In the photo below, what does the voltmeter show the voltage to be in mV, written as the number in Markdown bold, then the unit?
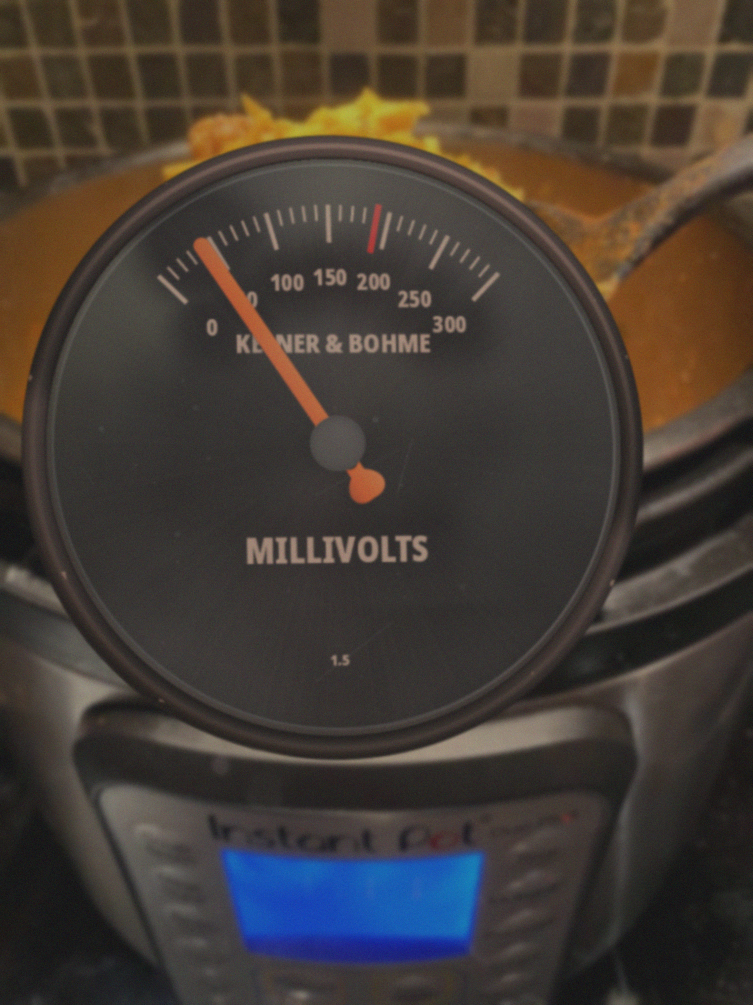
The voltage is **40** mV
